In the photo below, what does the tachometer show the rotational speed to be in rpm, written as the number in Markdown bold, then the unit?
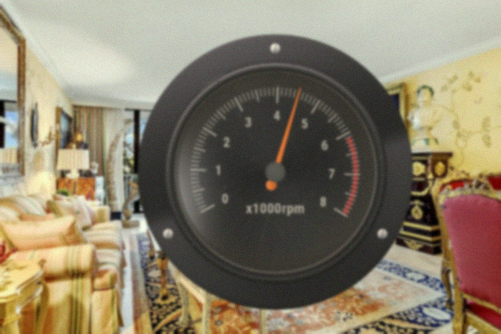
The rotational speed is **4500** rpm
